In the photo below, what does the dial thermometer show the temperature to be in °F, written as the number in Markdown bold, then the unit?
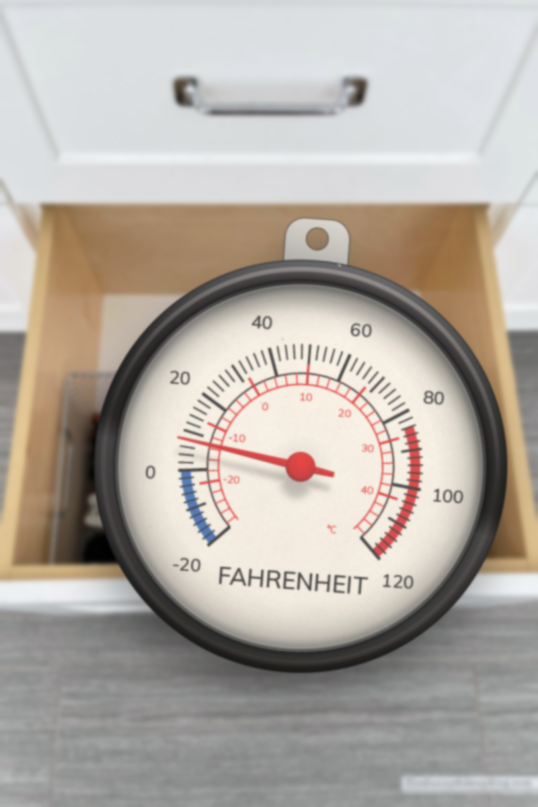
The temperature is **8** °F
